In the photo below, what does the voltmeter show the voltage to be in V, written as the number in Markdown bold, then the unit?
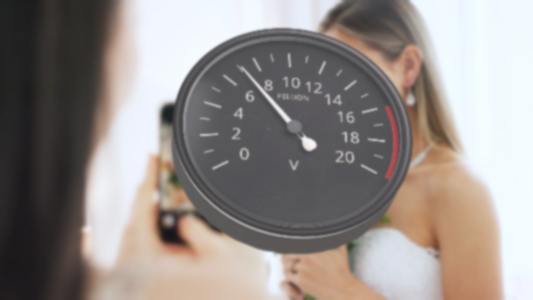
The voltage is **7** V
